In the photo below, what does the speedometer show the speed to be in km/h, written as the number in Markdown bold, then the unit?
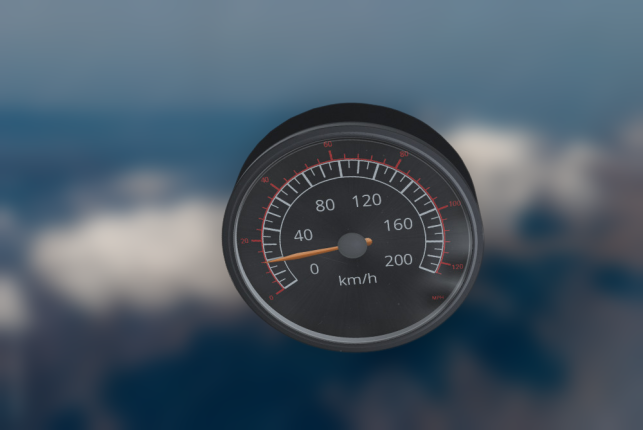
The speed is **20** km/h
